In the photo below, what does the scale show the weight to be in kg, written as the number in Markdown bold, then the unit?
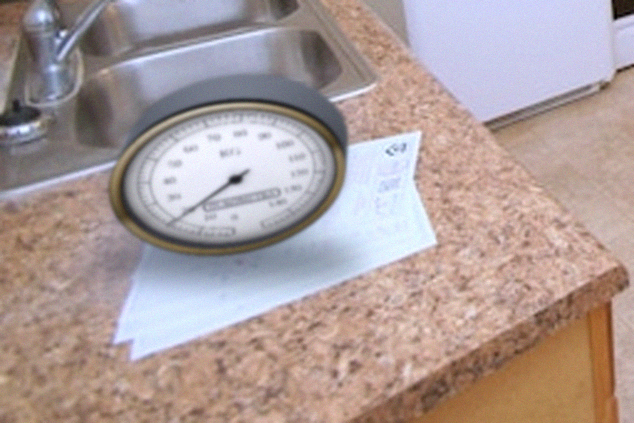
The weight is **20** kg
